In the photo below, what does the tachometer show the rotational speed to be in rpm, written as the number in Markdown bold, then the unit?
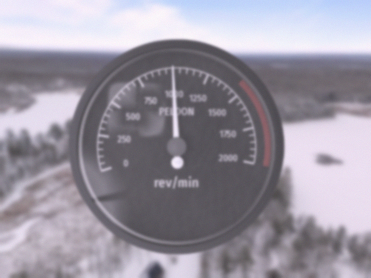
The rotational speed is **1000** rpm
